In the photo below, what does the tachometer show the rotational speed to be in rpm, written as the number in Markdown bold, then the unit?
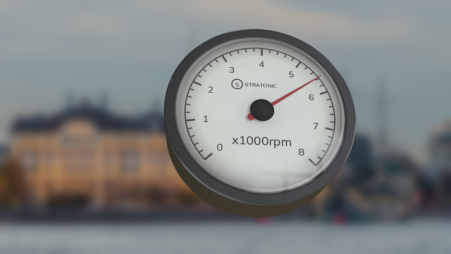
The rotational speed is **5600** rpm
